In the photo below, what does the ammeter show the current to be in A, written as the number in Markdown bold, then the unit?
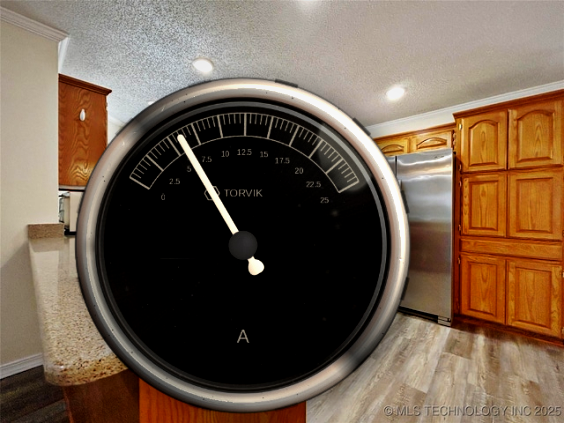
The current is **6** A
